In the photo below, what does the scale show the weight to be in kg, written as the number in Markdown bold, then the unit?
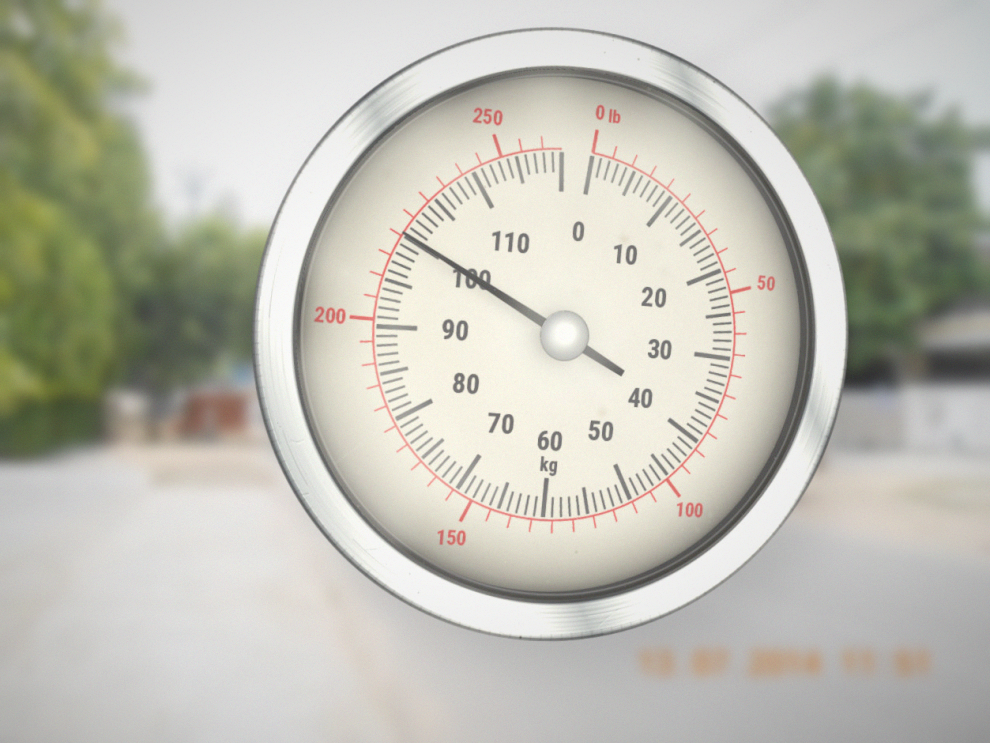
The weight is **100** kg
